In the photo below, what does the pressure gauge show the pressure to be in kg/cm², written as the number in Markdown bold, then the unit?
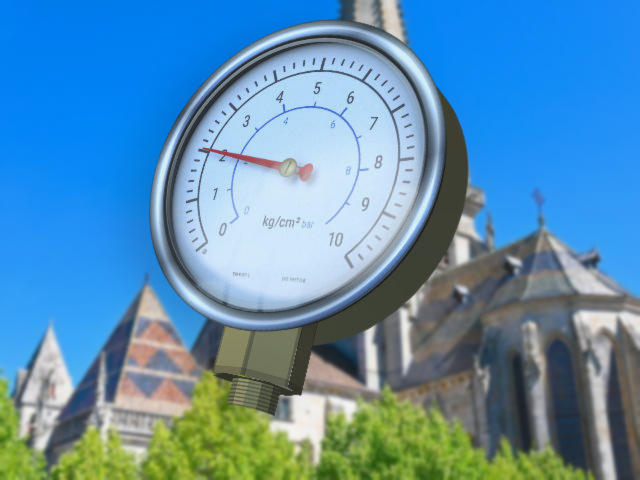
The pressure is **2** kg/cm²
